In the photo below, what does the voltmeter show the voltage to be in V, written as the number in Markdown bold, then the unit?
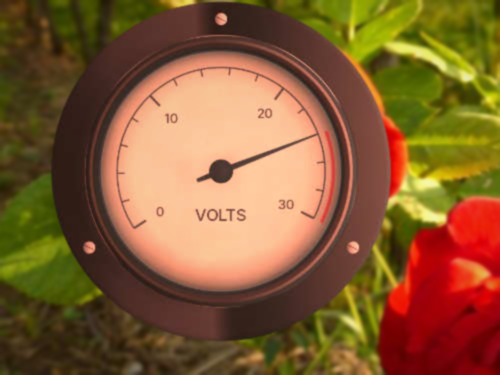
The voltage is **24** V
